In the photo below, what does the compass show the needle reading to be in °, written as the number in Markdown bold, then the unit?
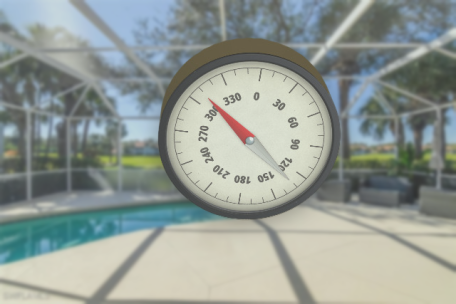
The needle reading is **310** °
